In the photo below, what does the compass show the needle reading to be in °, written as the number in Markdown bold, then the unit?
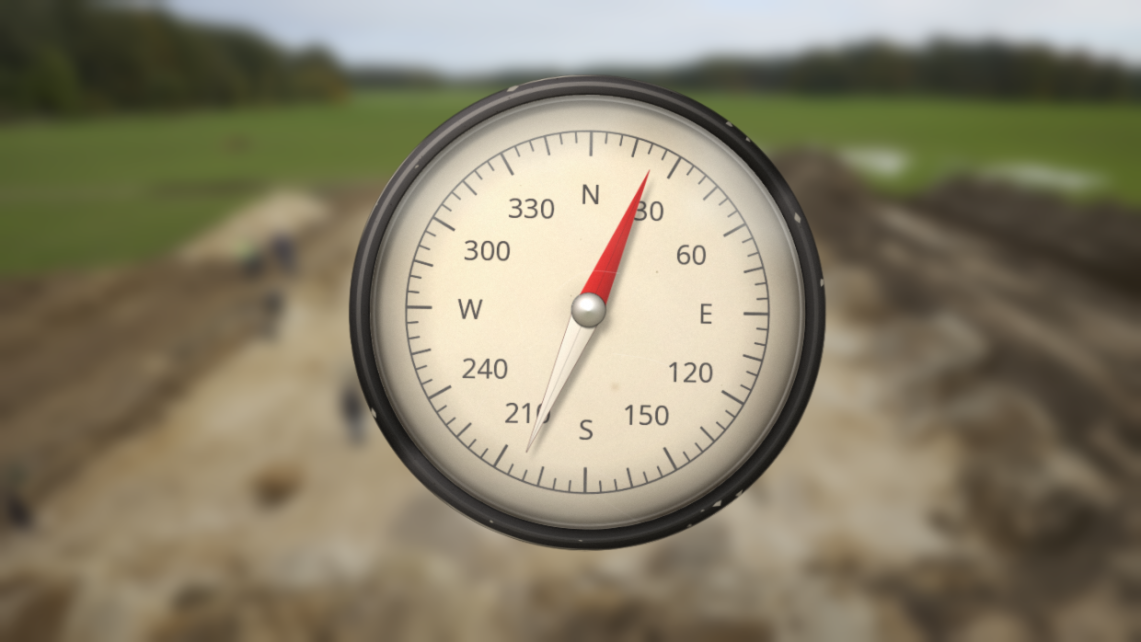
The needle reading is **22.5** °
